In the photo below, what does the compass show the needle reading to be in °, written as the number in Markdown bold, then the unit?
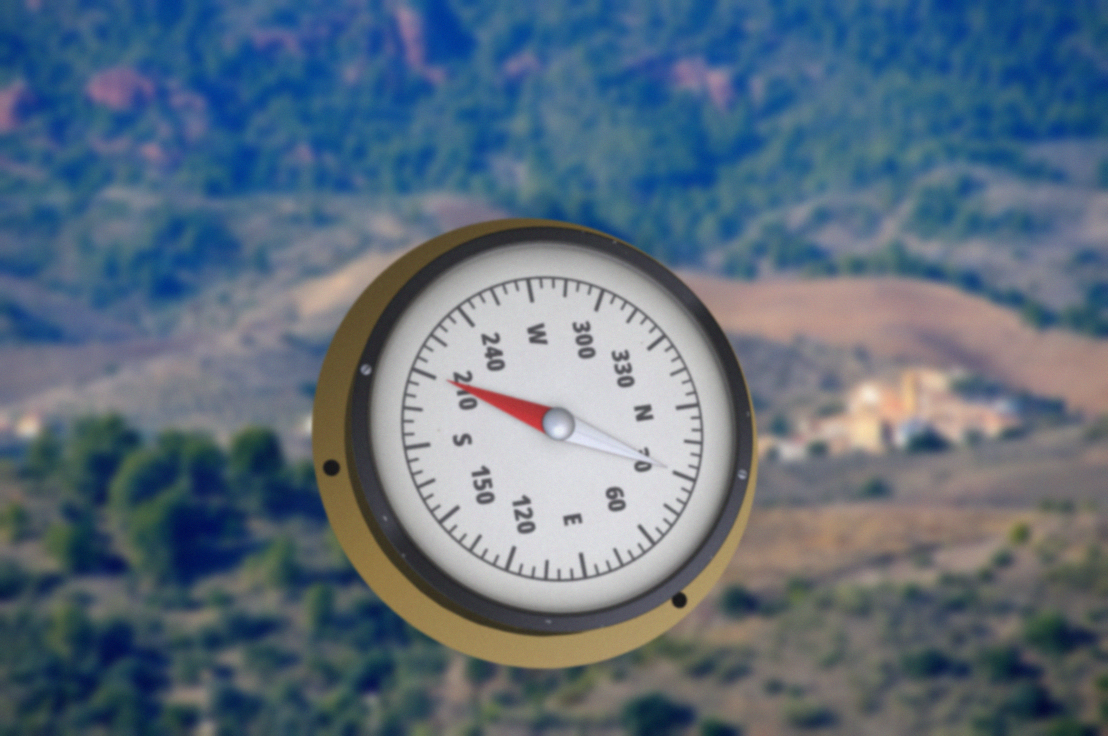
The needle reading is **210** °
